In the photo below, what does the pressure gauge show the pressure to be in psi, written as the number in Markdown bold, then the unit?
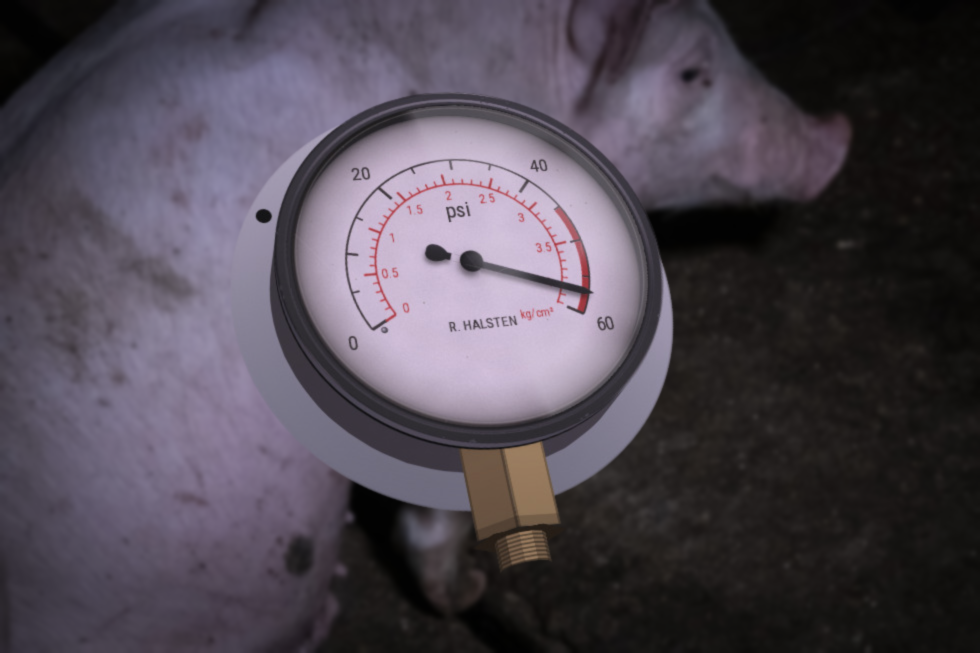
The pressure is **57.5** psi
